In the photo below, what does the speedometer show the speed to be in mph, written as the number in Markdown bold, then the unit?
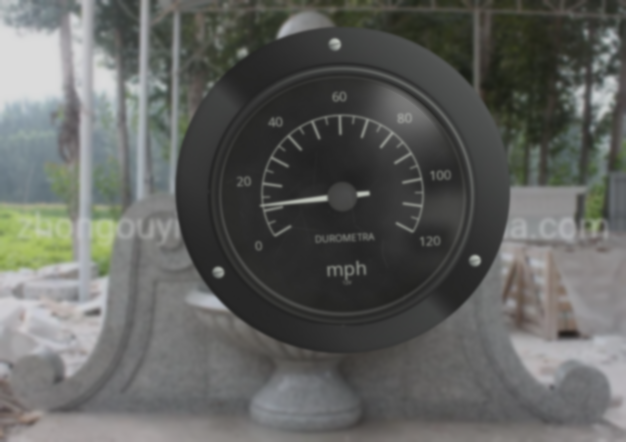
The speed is **12.5** mph
